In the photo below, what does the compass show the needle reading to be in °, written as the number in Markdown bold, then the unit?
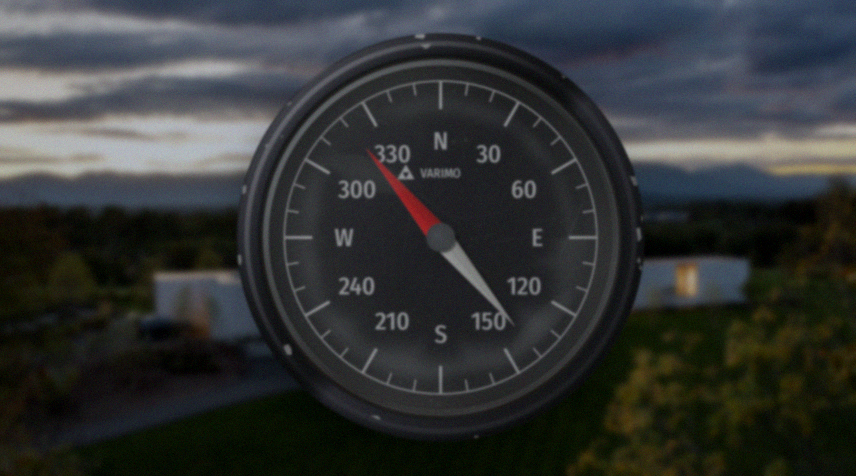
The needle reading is **320** °
